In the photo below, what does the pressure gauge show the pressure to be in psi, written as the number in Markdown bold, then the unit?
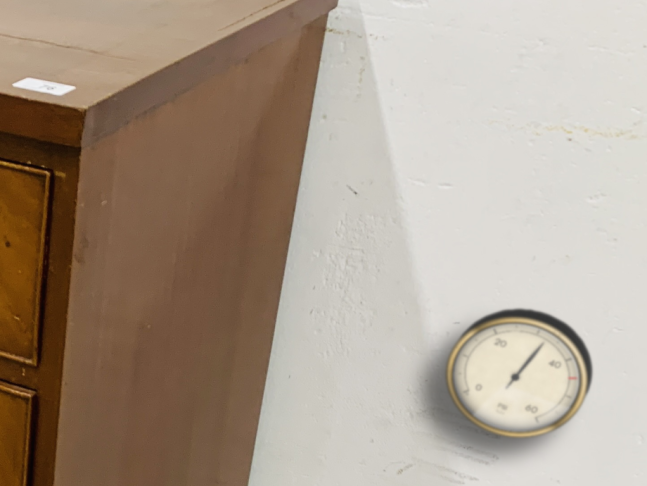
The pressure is **32.5** psi
